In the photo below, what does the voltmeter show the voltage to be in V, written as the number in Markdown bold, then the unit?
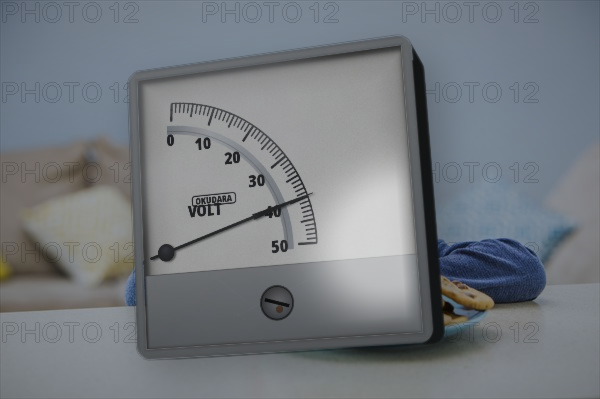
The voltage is **40** V
